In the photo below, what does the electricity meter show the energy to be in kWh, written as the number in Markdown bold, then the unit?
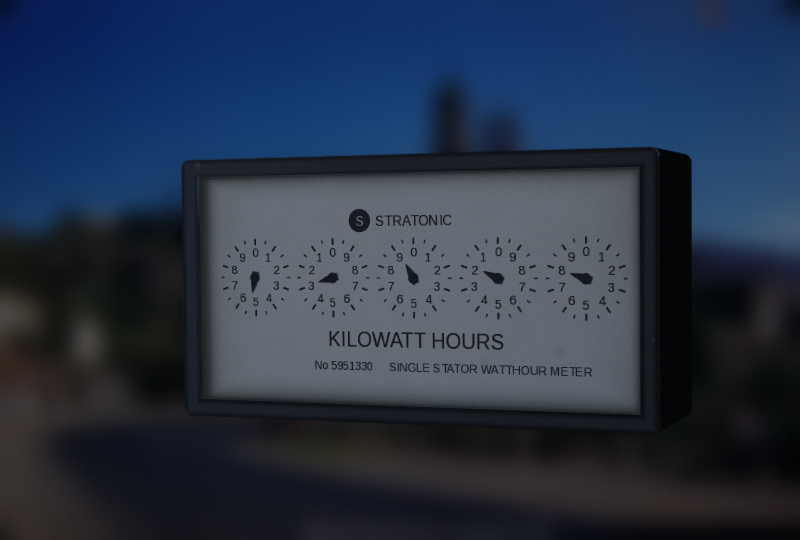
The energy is **52918** kWh
